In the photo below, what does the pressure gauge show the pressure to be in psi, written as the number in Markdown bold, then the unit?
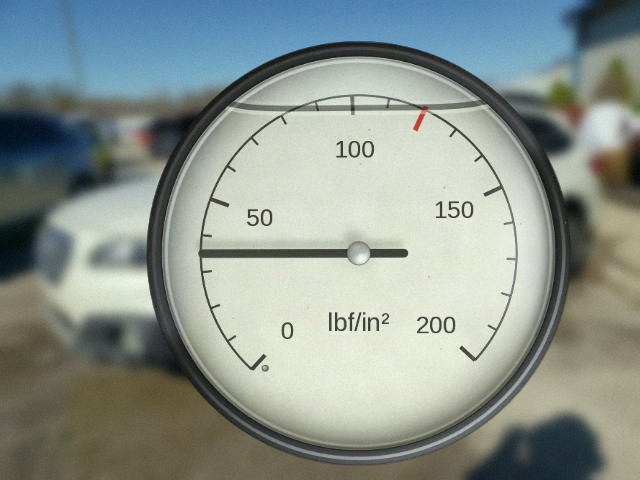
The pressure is **35** psi
